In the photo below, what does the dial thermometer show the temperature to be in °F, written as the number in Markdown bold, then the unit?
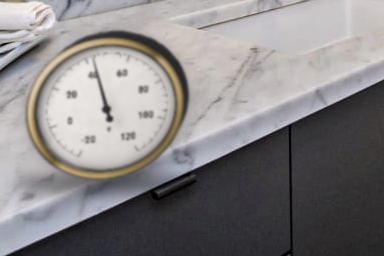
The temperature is **44** °F
